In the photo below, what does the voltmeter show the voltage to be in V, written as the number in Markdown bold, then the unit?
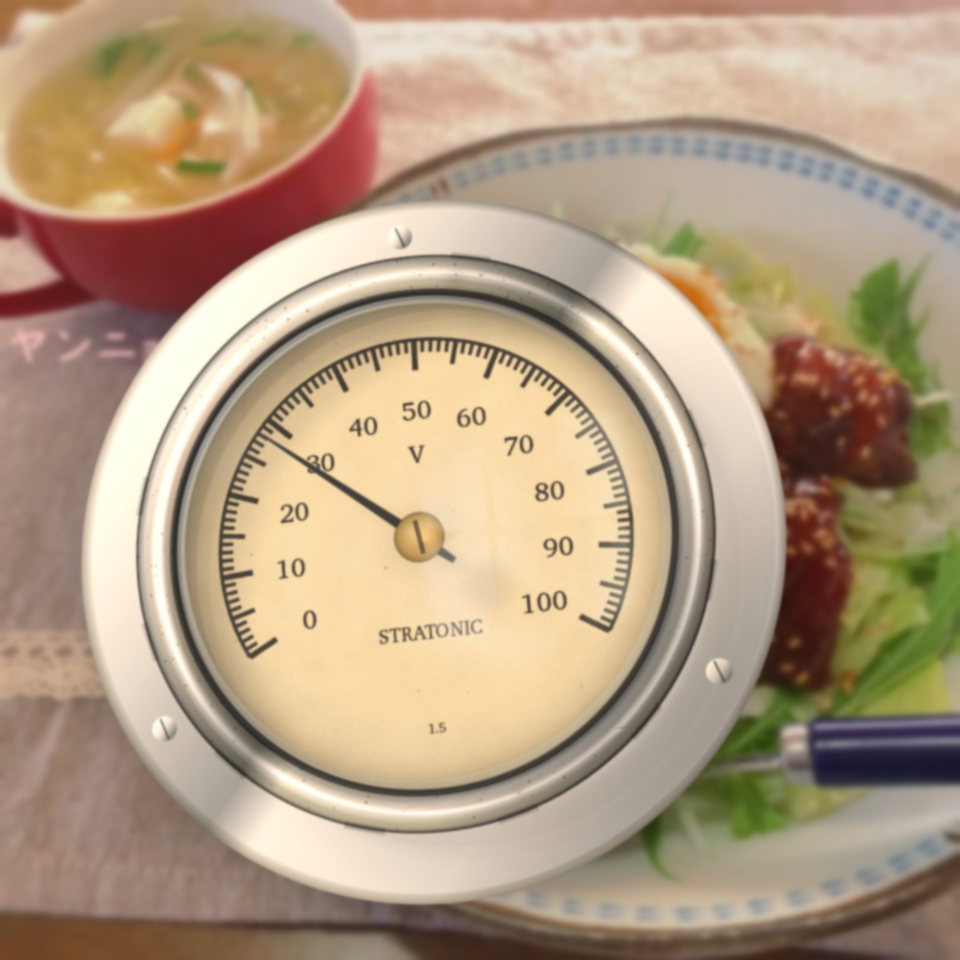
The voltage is **28** V
